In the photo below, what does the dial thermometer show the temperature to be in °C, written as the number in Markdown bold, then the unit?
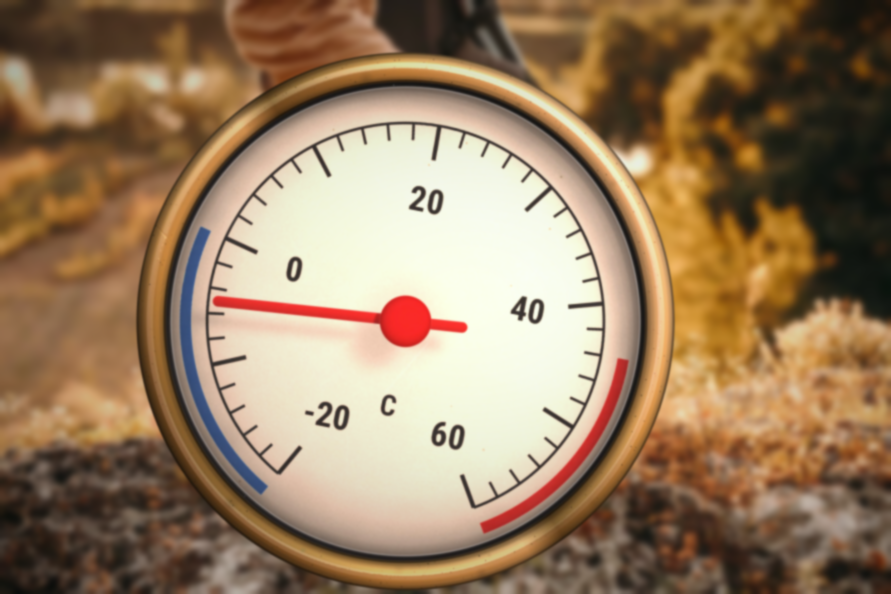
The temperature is **-5** °C
